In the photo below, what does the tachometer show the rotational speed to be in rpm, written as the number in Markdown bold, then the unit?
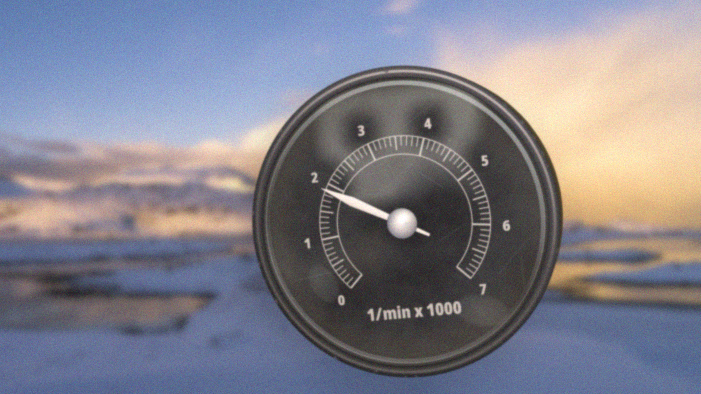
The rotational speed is **1900** rpm
